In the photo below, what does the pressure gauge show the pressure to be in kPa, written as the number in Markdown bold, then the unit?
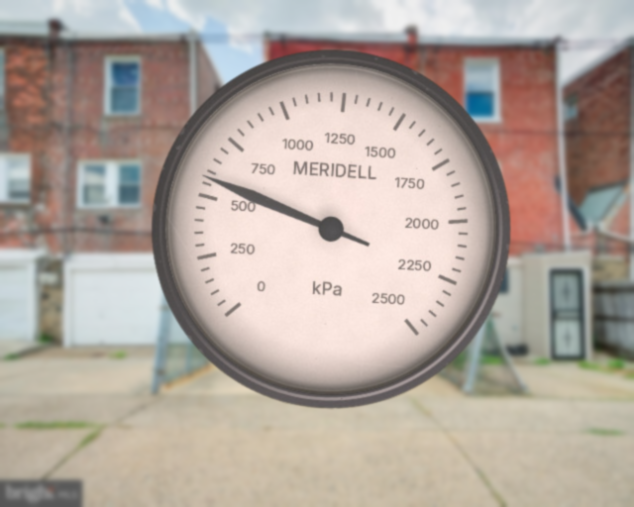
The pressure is **575** kPa
